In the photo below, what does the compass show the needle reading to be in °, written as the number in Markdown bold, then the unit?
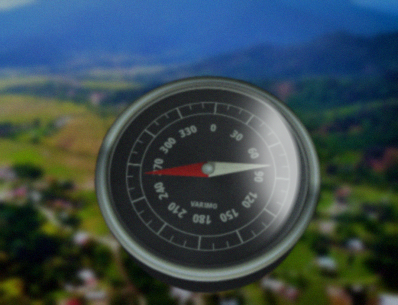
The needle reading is **260** °
